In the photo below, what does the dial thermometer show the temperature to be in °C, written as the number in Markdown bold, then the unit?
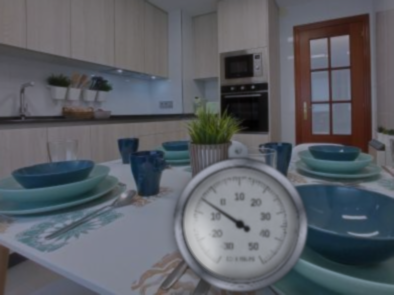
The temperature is **-5** °C
